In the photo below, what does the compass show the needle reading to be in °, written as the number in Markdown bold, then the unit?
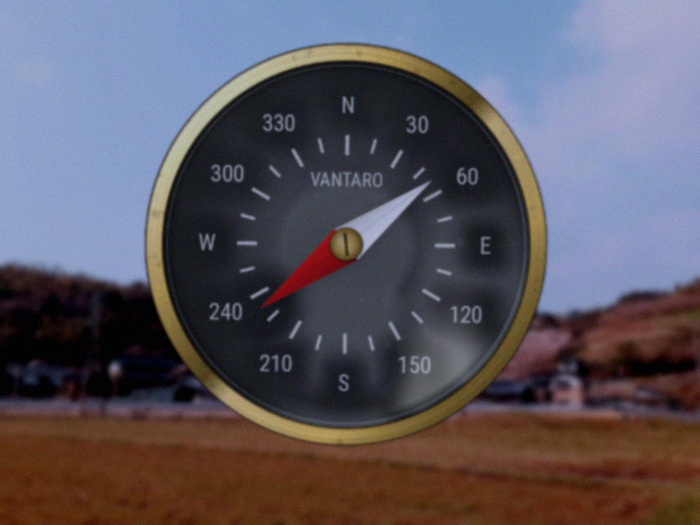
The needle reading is **232.5** °
